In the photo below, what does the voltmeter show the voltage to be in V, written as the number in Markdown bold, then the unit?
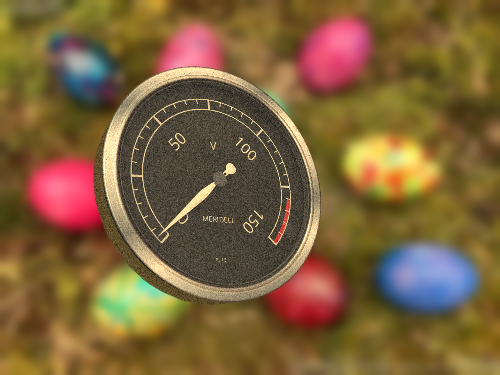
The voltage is **2.5** V
